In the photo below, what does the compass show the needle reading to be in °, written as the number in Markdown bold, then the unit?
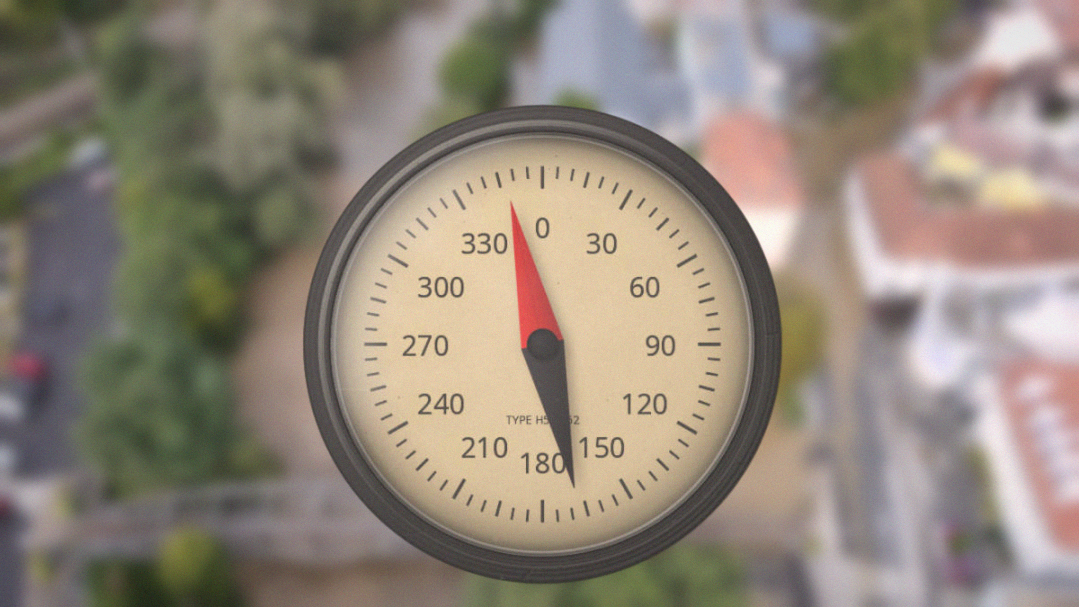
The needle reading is **347.5** °
